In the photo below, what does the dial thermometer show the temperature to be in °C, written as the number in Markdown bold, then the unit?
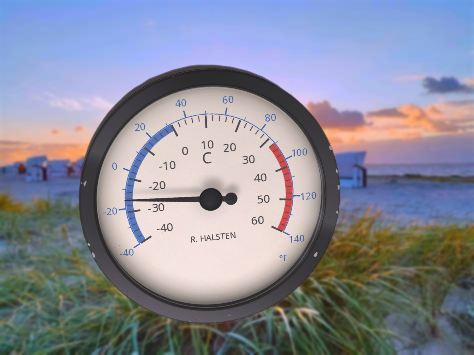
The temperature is **-26** °C
